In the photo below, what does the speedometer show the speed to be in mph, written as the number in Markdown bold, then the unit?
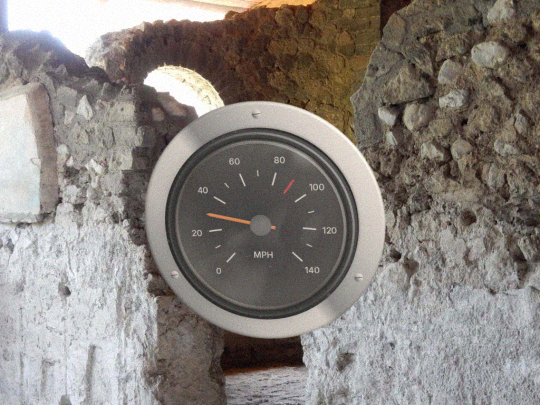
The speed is **30** mph
